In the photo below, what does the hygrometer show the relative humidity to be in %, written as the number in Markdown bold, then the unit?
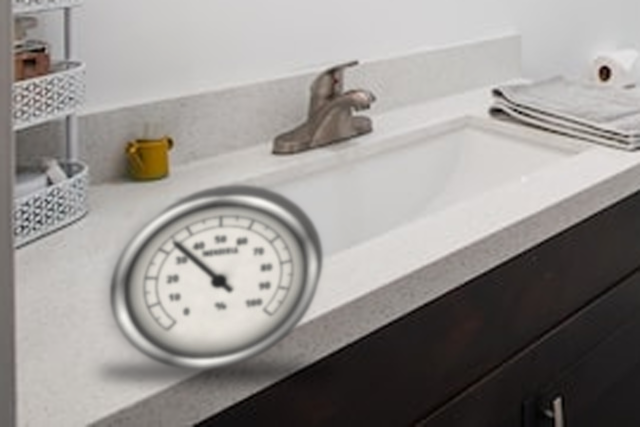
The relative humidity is **35** %
